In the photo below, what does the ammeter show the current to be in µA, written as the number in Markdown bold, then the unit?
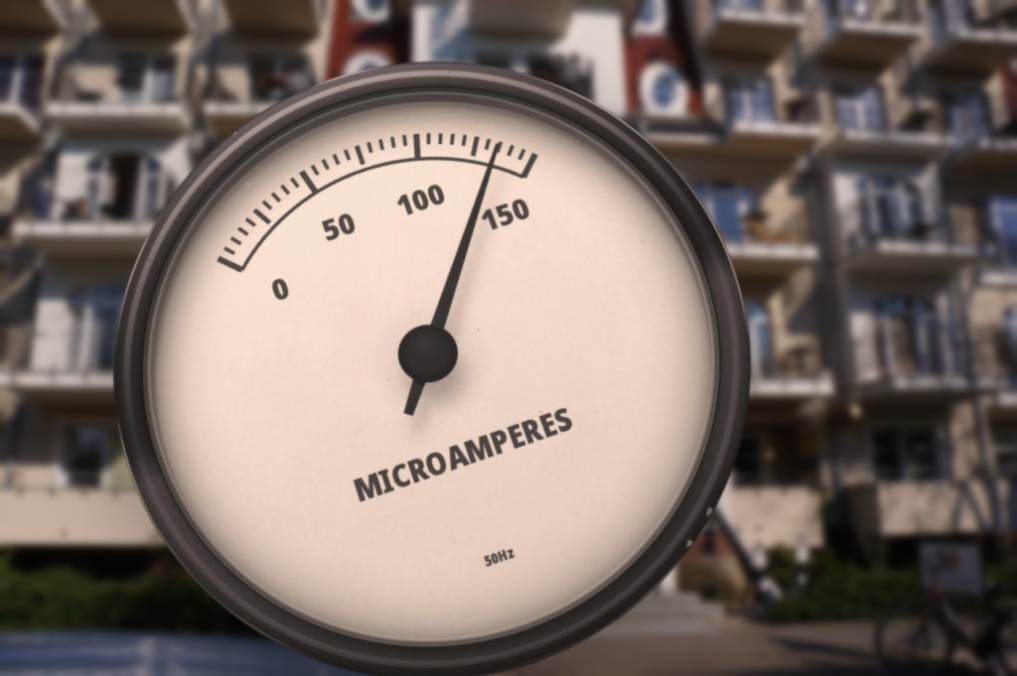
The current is **135** µA
